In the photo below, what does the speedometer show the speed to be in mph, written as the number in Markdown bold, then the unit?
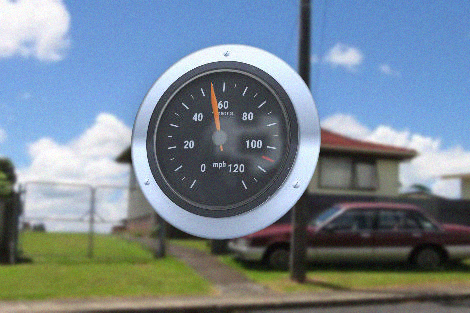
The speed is **55** mph
